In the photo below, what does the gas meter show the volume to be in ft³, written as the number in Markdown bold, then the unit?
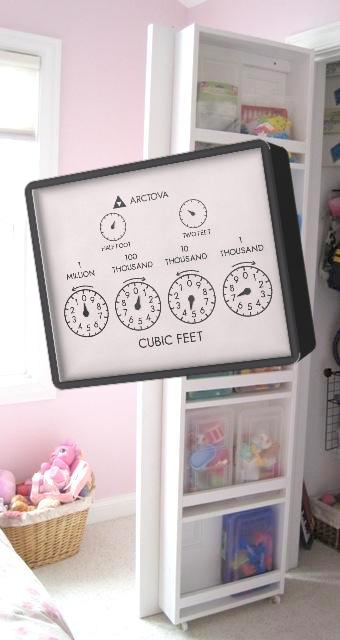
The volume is **4700** ft³
